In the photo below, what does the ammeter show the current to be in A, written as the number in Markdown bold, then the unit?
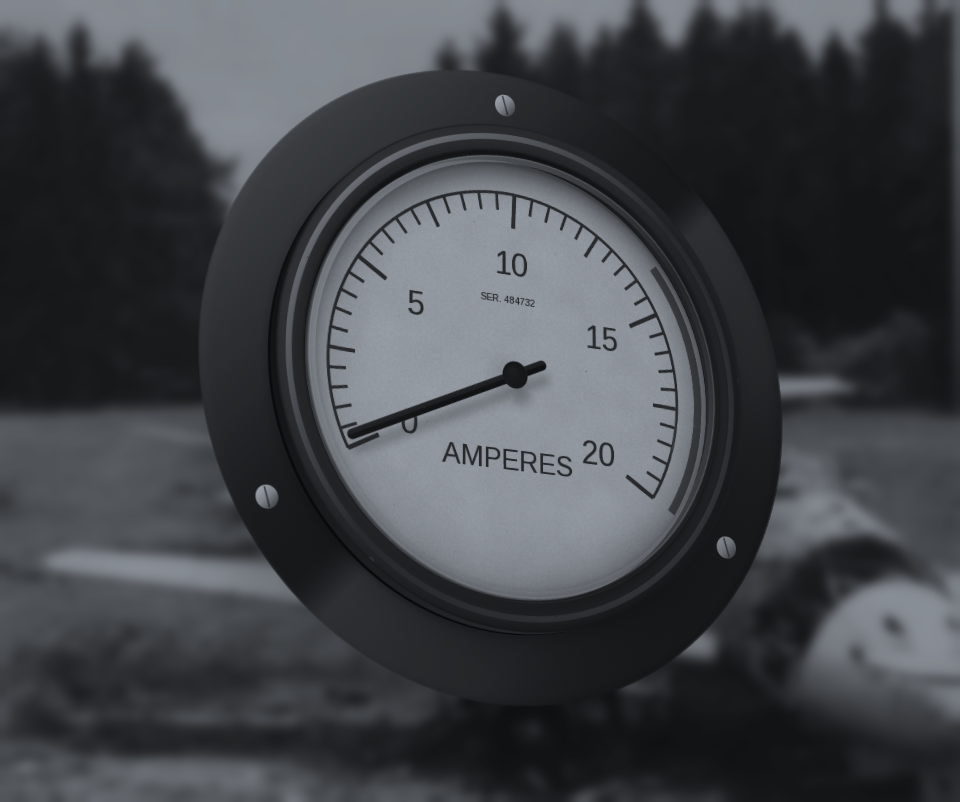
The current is **0.25** A
